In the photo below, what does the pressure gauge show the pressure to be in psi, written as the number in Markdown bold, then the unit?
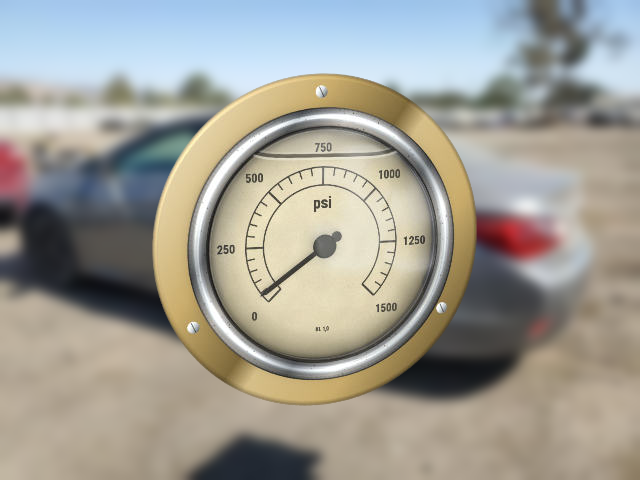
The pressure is **50** psi
